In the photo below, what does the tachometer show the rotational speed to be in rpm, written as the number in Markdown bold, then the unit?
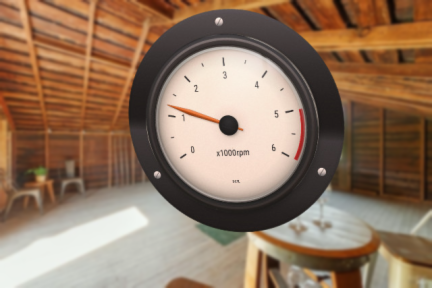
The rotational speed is **1250** rpm
